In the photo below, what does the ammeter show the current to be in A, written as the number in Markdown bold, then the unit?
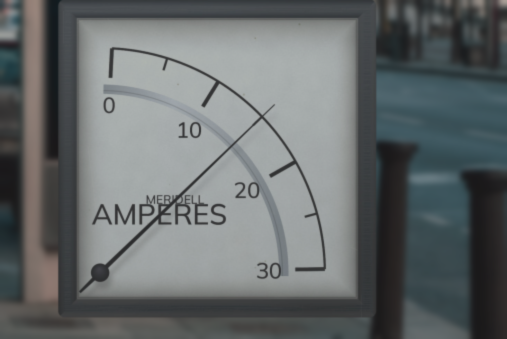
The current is **15** A
